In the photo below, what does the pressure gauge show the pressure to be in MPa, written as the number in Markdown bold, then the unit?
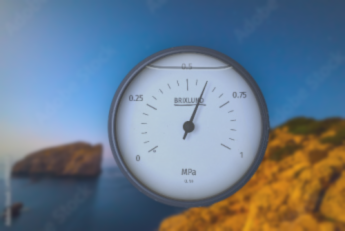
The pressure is **0.6** MPa
